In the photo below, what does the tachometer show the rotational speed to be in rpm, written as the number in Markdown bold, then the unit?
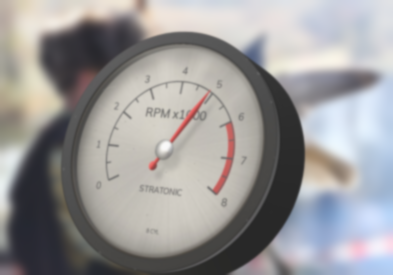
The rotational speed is **5000** rpm
